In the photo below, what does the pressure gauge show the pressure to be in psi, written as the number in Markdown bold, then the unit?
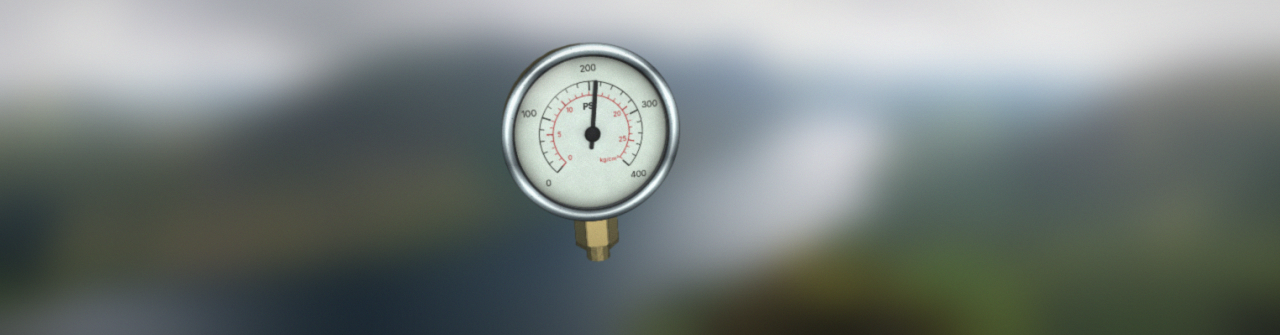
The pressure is **210** psi
